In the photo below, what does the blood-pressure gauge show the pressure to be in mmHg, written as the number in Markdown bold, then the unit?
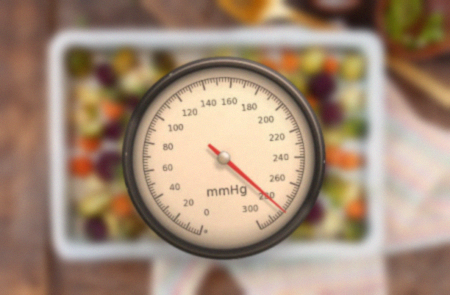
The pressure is **280** mmHg
